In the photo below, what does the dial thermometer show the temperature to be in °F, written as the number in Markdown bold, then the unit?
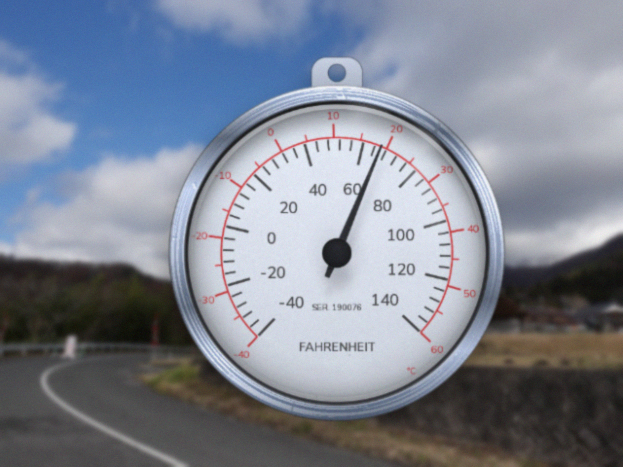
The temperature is **66** °F
